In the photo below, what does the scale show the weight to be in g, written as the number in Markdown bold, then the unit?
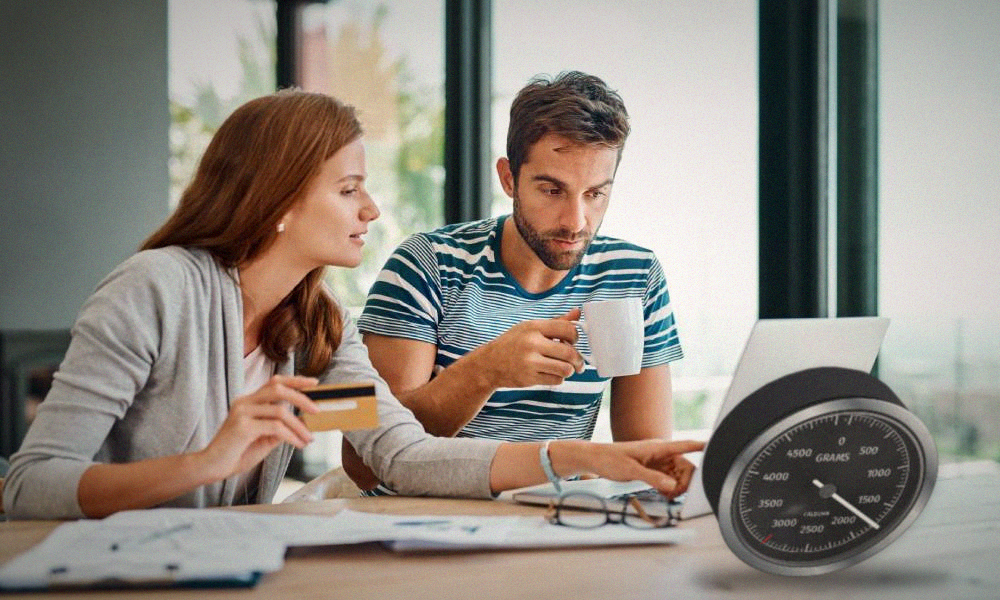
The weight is **1750** g
